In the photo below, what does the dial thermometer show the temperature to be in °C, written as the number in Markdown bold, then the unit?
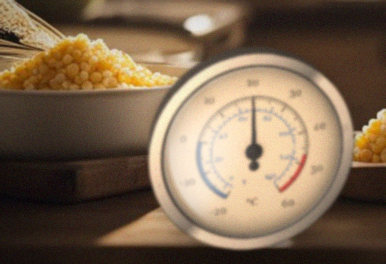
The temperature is **20** °C
